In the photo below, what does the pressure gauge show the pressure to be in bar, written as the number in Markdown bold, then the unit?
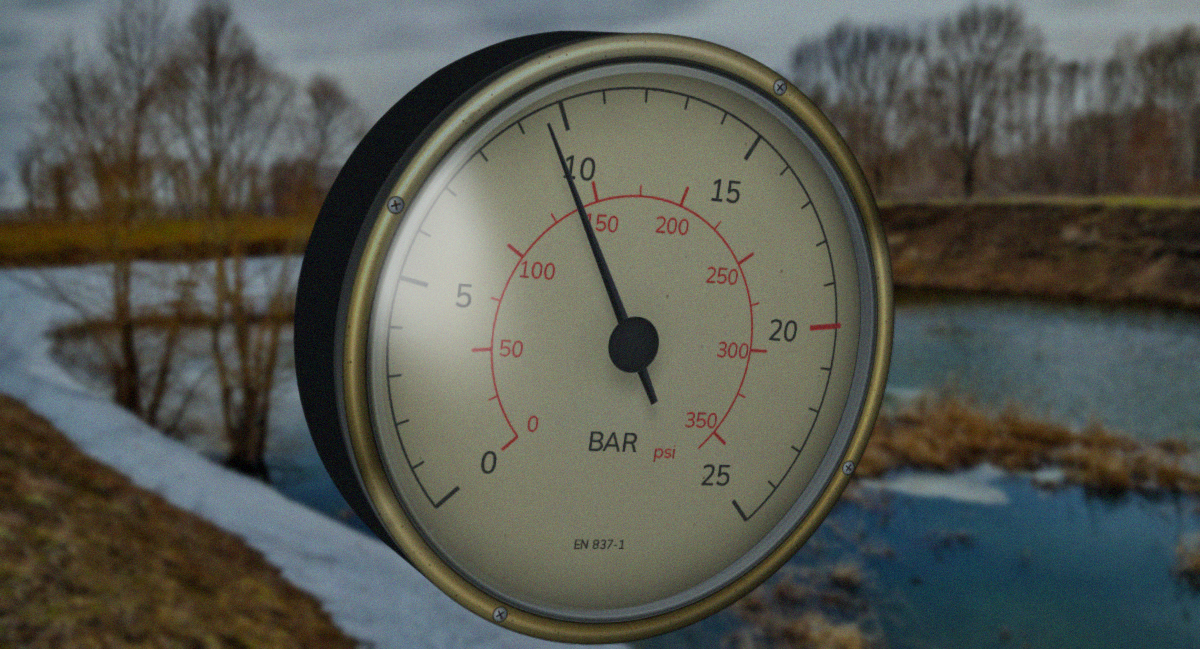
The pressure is **9.5** bar
